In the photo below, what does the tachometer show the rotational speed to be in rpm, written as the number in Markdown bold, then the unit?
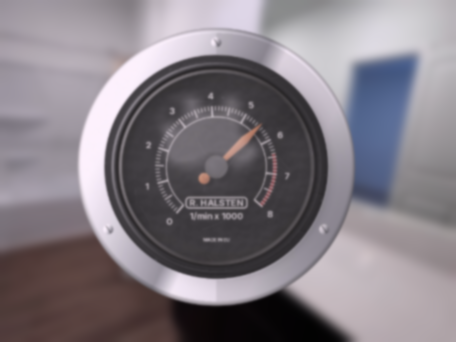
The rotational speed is **5500** rpm
